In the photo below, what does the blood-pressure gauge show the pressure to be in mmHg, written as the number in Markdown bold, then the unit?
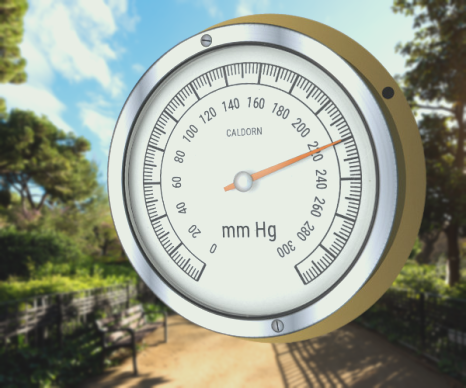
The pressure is **220** mmHg
